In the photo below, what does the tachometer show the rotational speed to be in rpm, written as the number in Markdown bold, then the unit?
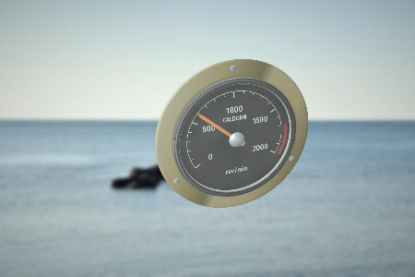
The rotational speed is **600** rpm
